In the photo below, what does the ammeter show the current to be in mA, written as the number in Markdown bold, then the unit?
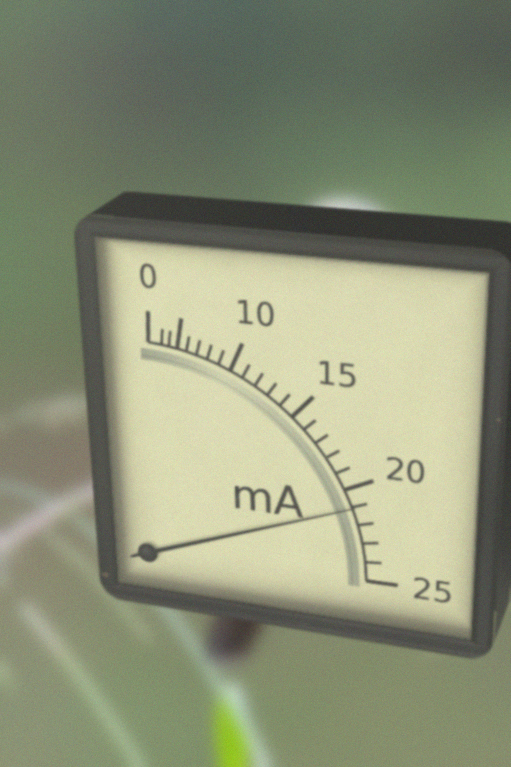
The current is **21** mA
